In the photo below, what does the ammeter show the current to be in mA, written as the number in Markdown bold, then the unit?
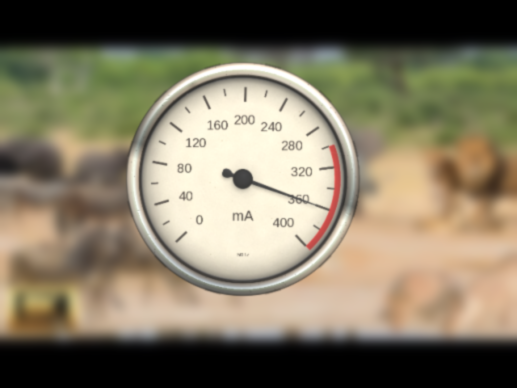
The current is **360** mA
